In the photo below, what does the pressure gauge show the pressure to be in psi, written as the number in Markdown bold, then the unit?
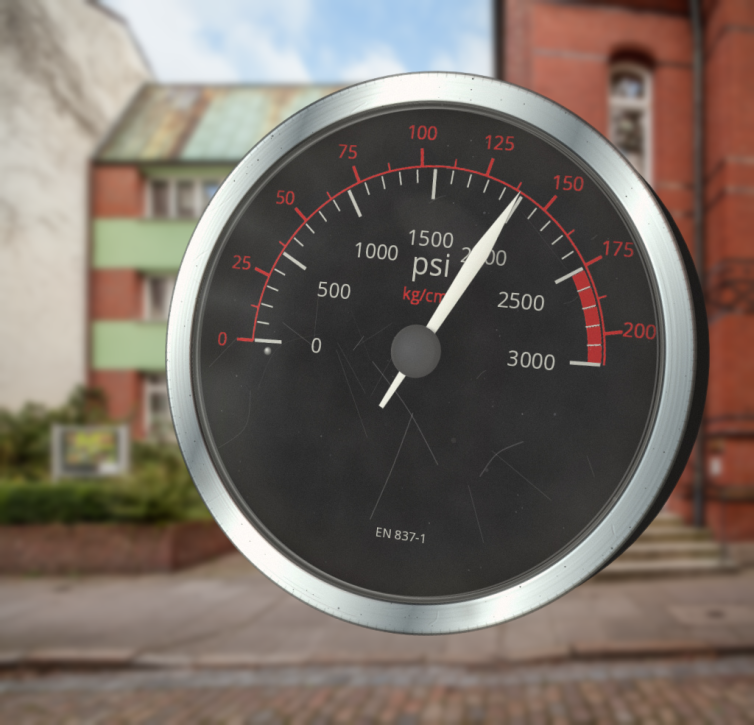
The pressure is **2000** psi
